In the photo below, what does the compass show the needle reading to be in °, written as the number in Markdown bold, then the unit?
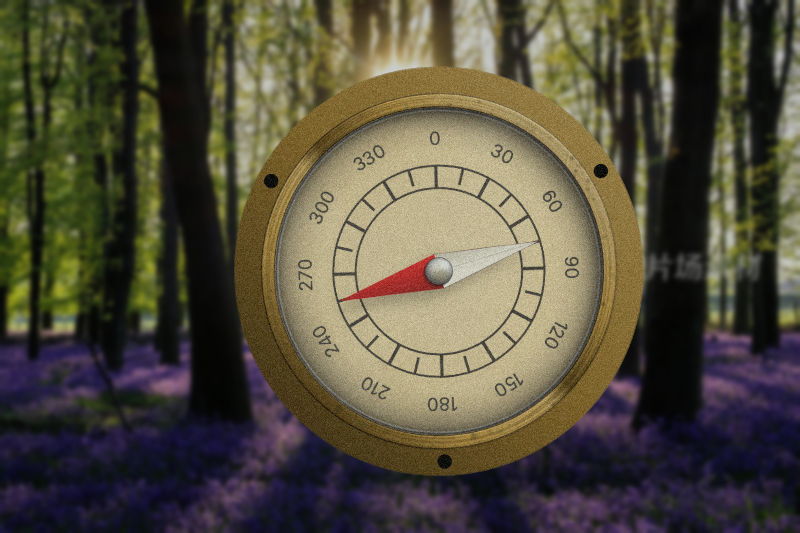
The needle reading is **255** °
